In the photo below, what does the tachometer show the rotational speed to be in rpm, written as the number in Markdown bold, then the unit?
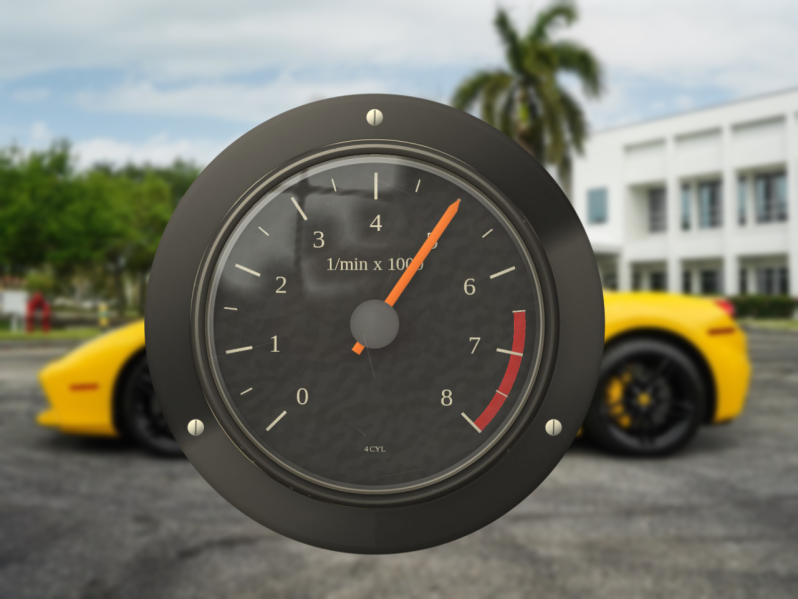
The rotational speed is **5000** rpm
